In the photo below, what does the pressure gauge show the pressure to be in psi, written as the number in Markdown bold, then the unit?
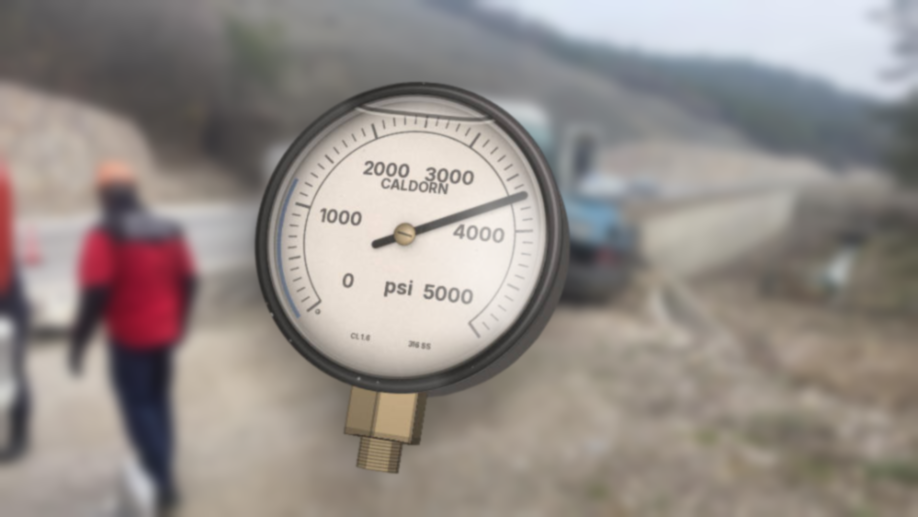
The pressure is **3700** psi
